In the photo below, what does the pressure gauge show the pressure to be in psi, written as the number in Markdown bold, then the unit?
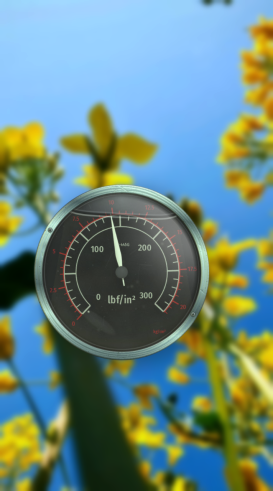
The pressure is **140** psi
